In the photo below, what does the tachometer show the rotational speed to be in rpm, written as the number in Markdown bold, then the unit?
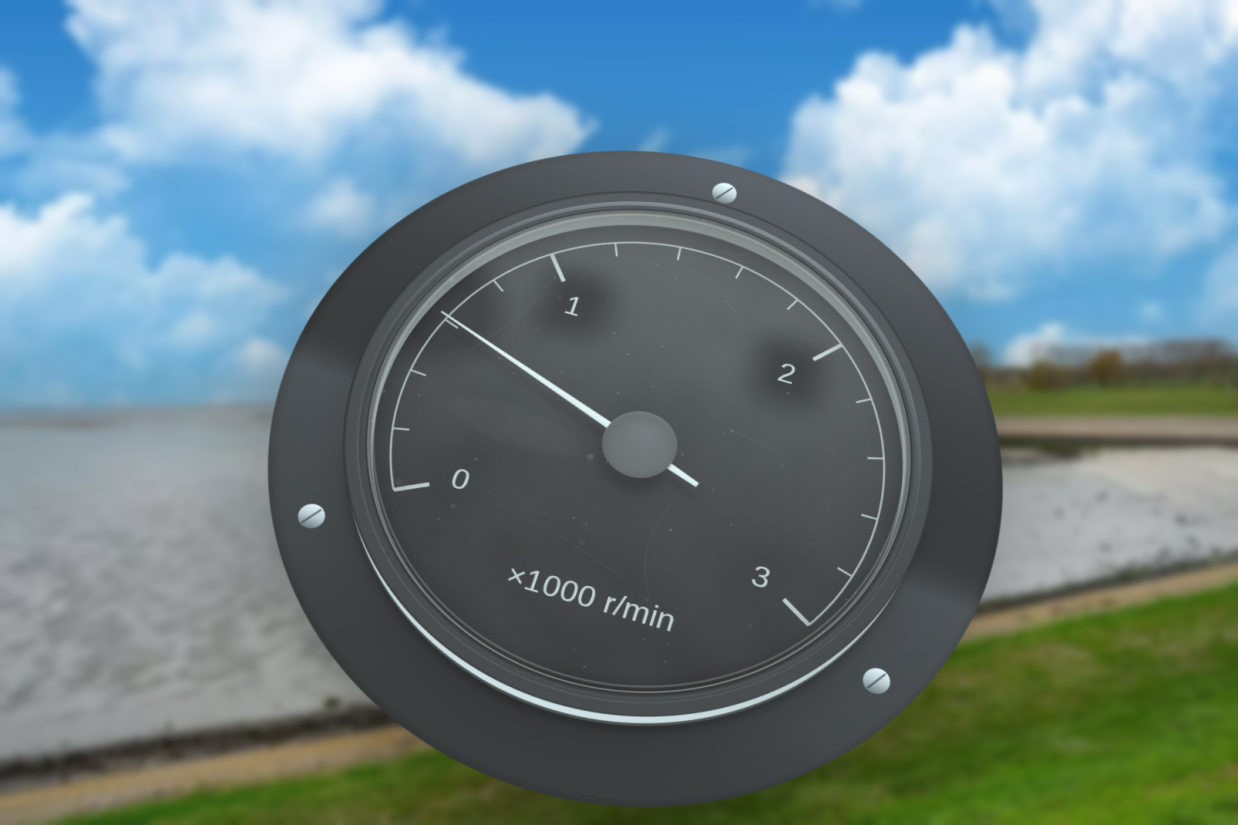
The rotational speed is **600** rpm
